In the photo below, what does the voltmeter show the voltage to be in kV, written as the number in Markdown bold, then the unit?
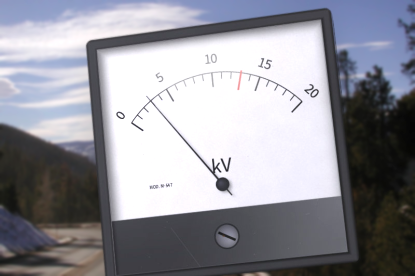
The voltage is **3** kV
